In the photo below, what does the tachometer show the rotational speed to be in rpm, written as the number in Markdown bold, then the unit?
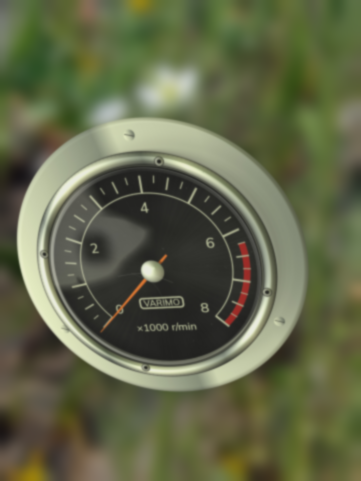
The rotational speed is **0** rpm
